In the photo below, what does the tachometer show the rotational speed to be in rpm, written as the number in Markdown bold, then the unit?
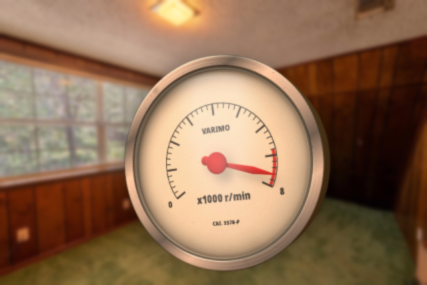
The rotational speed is **7600** rpm
